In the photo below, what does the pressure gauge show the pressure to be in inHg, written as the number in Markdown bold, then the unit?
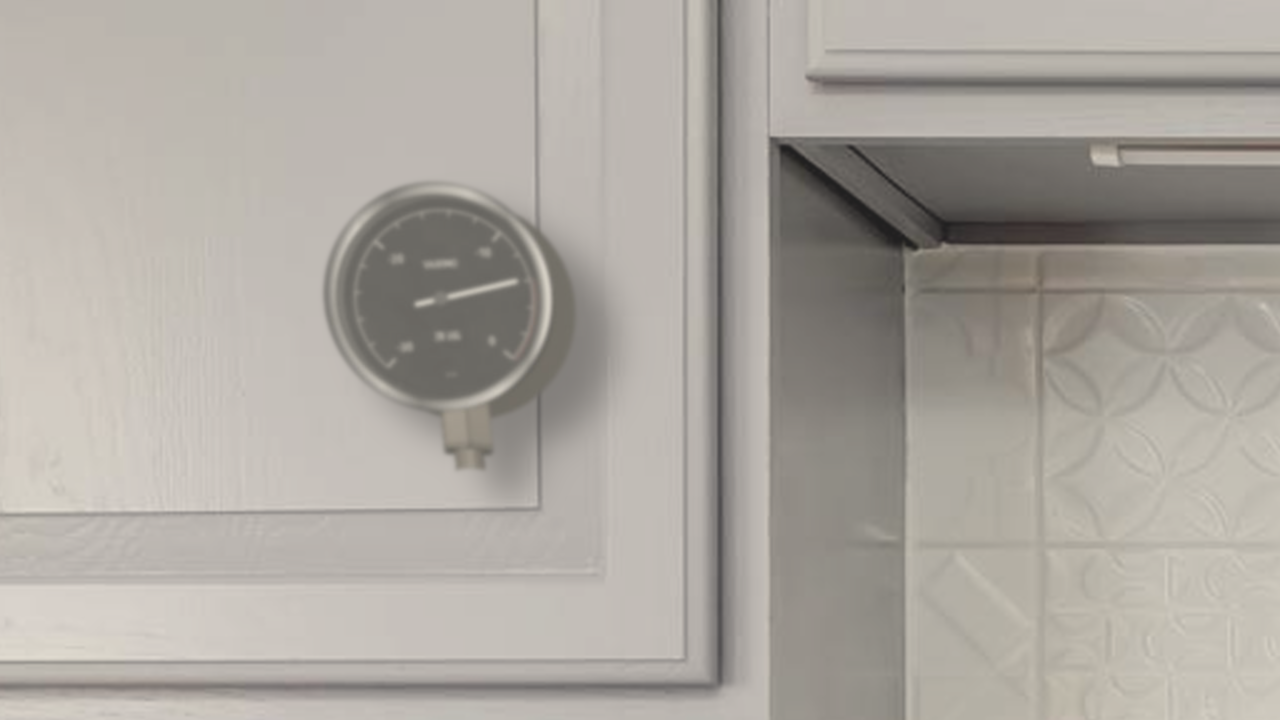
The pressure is **-6** inHg
